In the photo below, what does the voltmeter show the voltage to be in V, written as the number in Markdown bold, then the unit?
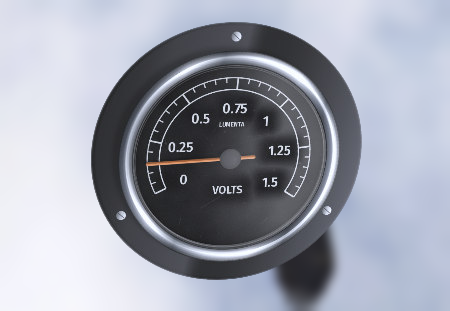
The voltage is **0.15** V
